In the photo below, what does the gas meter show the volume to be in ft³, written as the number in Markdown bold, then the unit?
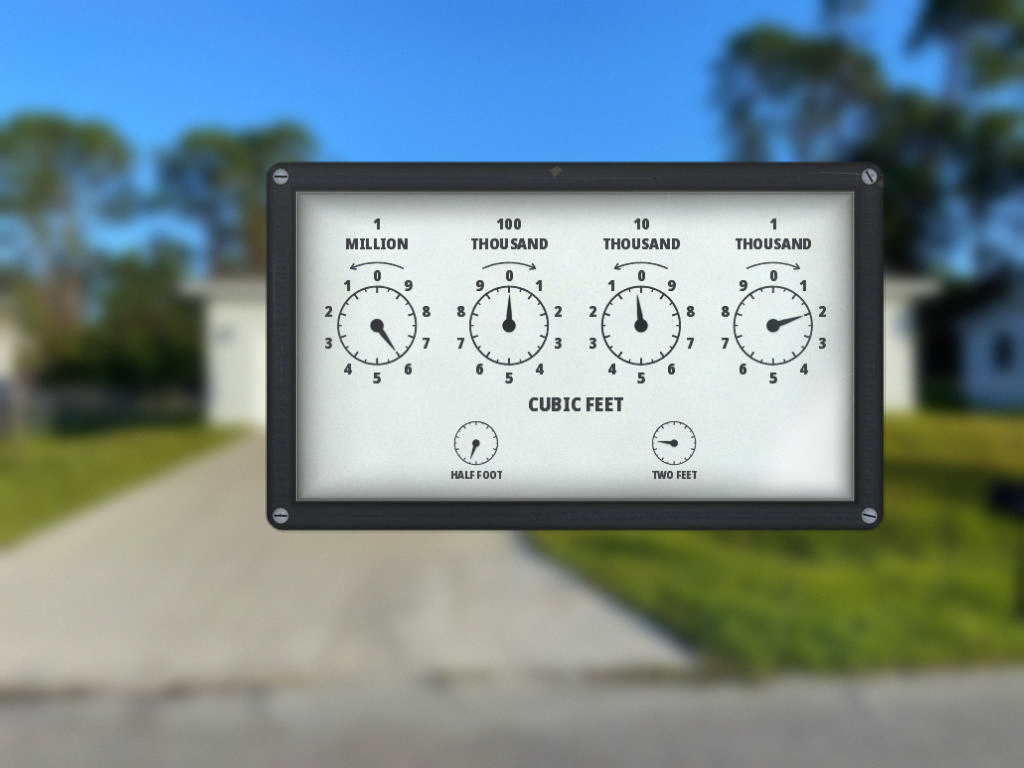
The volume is **600200** ft³
